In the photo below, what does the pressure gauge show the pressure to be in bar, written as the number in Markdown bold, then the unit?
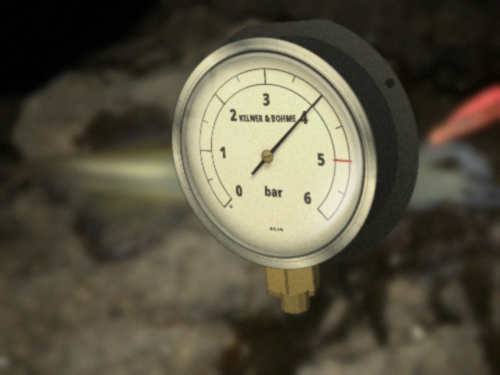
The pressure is **4** bar
